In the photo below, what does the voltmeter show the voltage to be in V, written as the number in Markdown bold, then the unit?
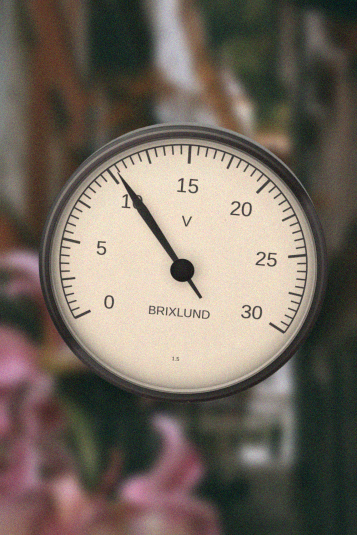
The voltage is **10.5** V
